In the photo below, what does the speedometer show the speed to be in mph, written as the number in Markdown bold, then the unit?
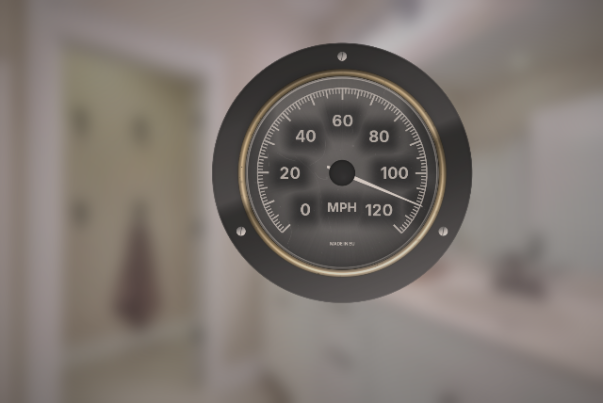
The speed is **110** mph
